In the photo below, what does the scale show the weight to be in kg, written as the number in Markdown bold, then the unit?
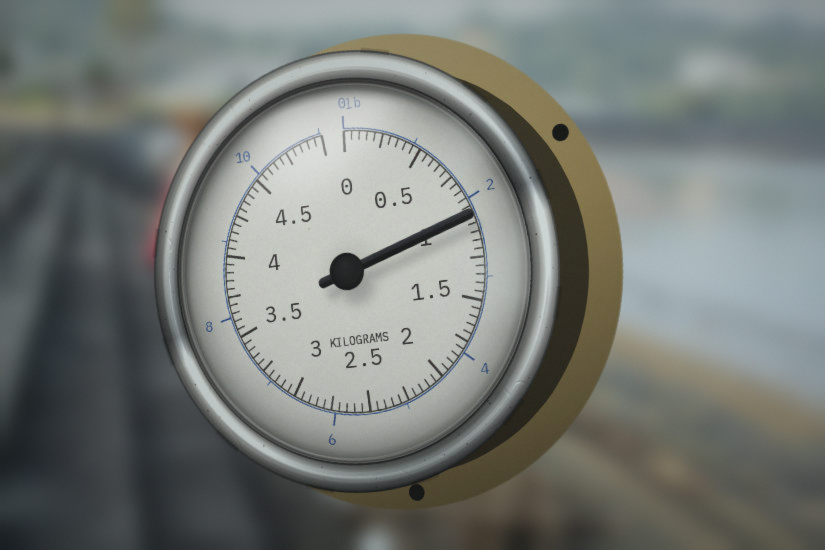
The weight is **1** kg
